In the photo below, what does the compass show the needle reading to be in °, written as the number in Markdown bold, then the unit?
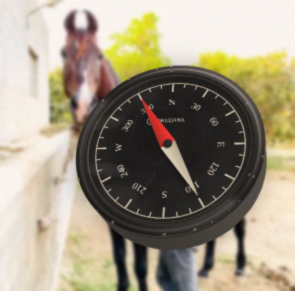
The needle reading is **330** °
